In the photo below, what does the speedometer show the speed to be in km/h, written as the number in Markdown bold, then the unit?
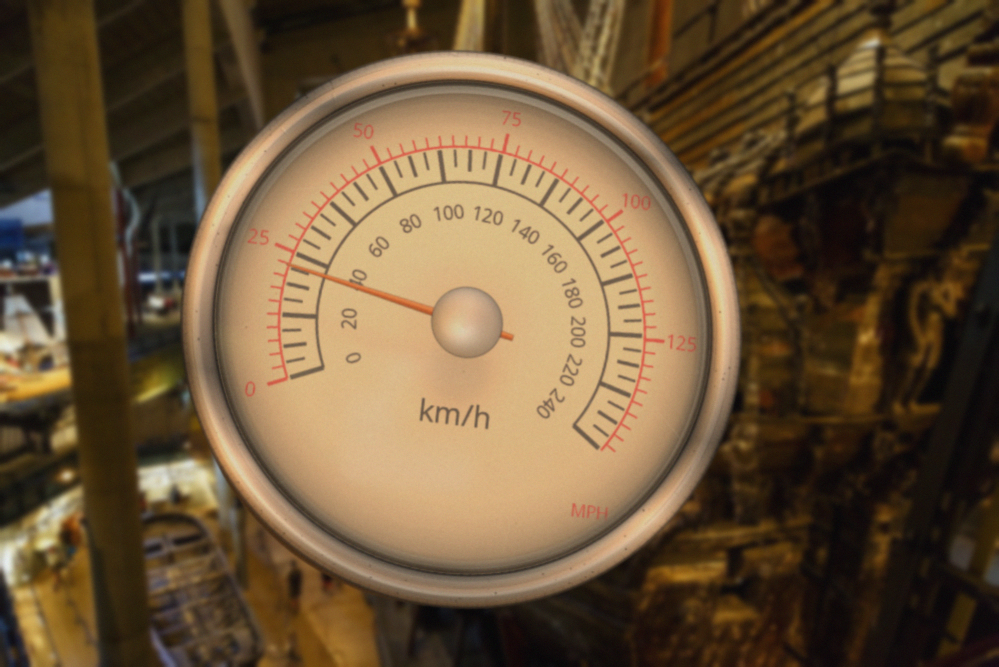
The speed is **35** km/h
